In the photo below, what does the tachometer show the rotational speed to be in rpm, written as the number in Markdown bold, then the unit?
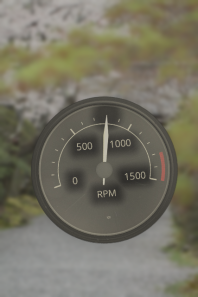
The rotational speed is **800** rpm
